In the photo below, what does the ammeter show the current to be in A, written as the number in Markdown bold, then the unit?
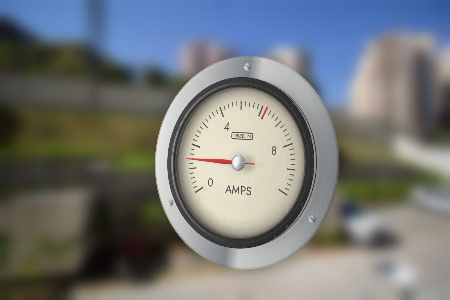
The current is **1.4** A
